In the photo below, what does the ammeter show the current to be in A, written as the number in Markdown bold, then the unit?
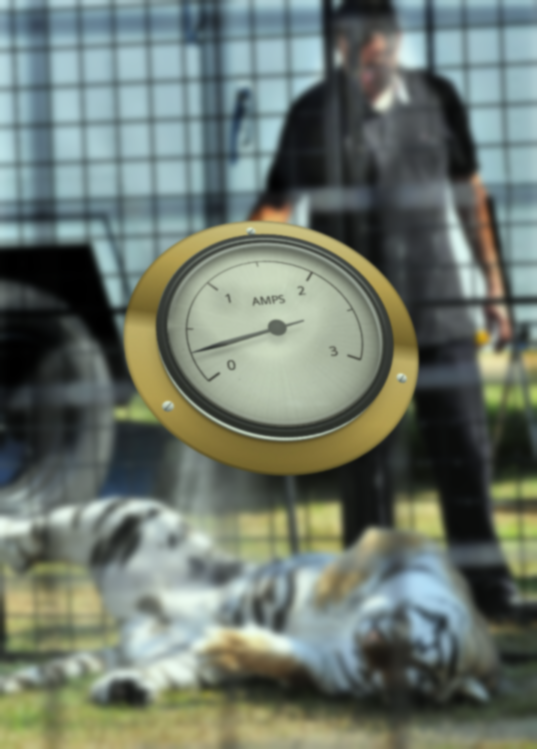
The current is **0.25** A
